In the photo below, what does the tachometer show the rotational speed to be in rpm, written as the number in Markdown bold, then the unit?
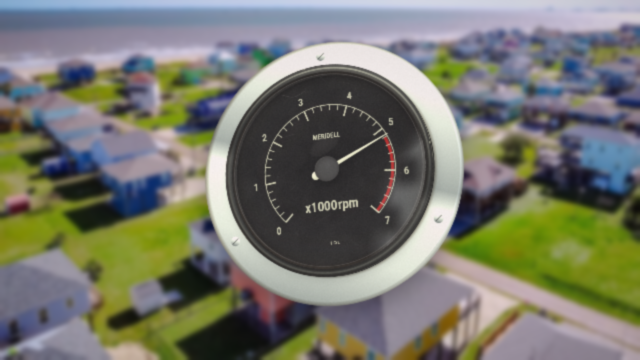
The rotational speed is **5200** rpm
